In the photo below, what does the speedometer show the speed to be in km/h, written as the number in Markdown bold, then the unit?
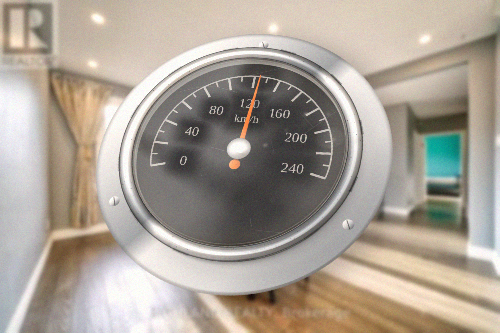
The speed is **125** km/h
